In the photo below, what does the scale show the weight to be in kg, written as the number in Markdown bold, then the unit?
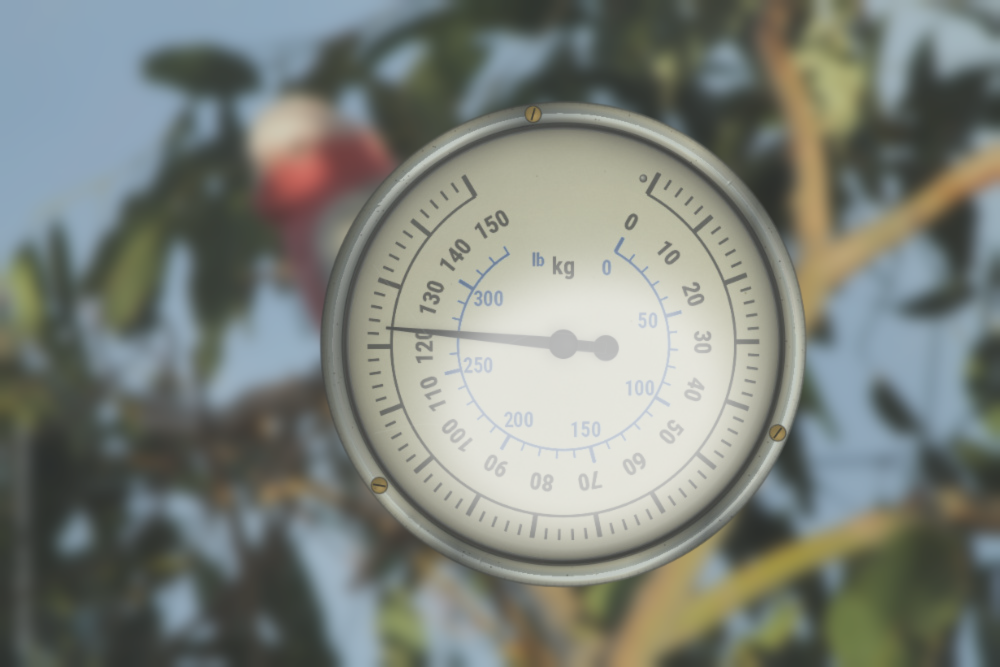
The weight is **123** kg
